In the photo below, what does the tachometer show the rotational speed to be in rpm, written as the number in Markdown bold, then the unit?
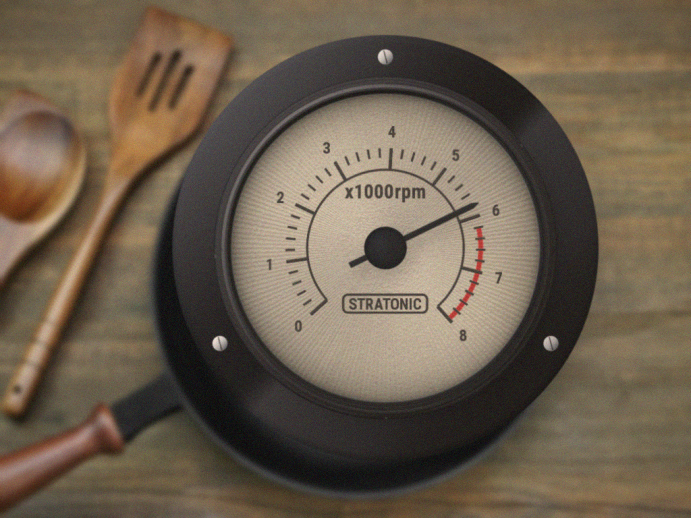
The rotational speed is **5800** rpm
